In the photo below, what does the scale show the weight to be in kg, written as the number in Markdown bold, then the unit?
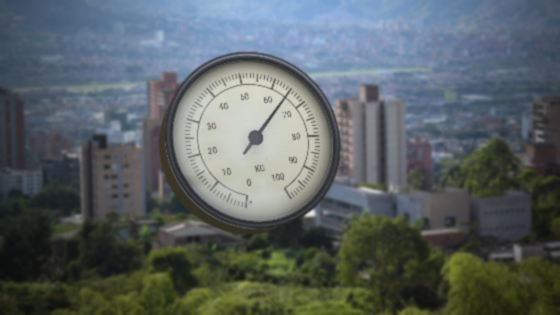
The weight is **65** kg
